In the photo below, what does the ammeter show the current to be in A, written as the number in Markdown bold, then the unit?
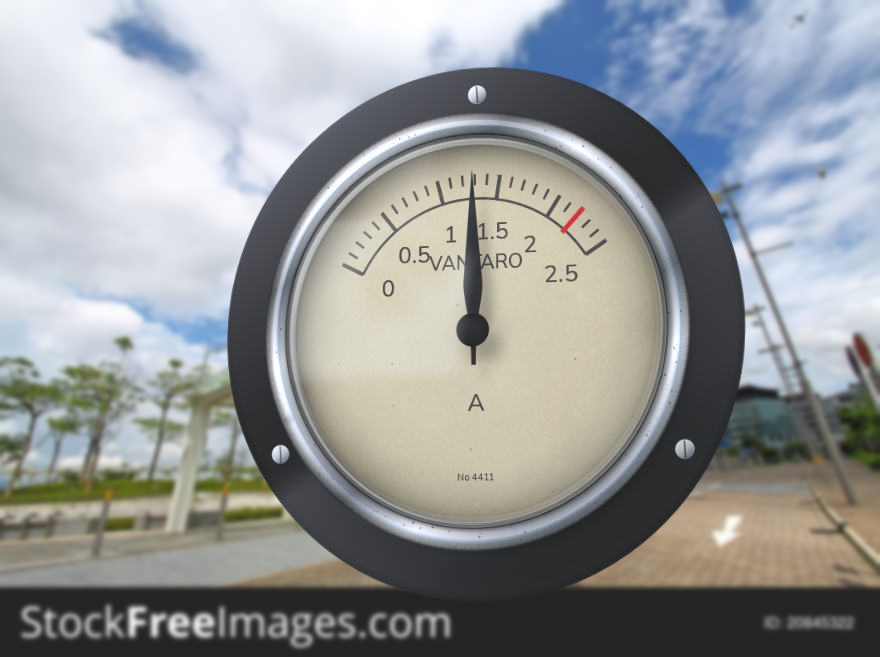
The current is **1.3** A
